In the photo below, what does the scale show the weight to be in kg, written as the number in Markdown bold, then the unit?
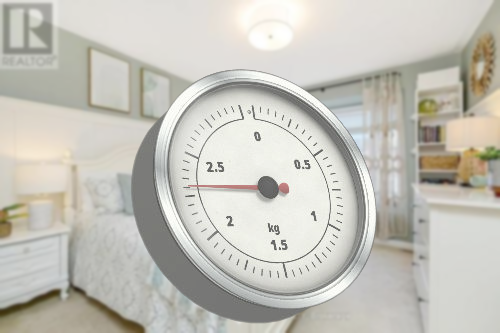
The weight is **2.3** kg
